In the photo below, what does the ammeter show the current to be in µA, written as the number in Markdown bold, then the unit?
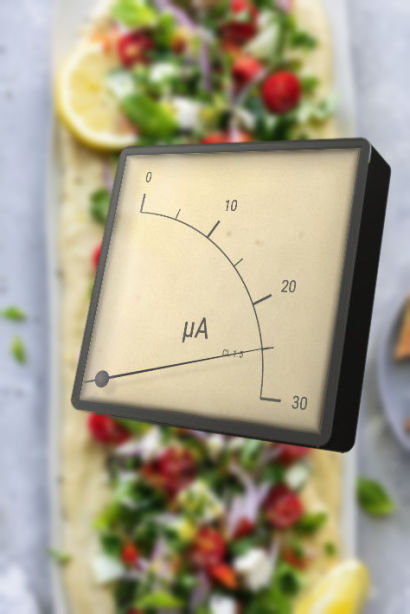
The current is **25** µA
